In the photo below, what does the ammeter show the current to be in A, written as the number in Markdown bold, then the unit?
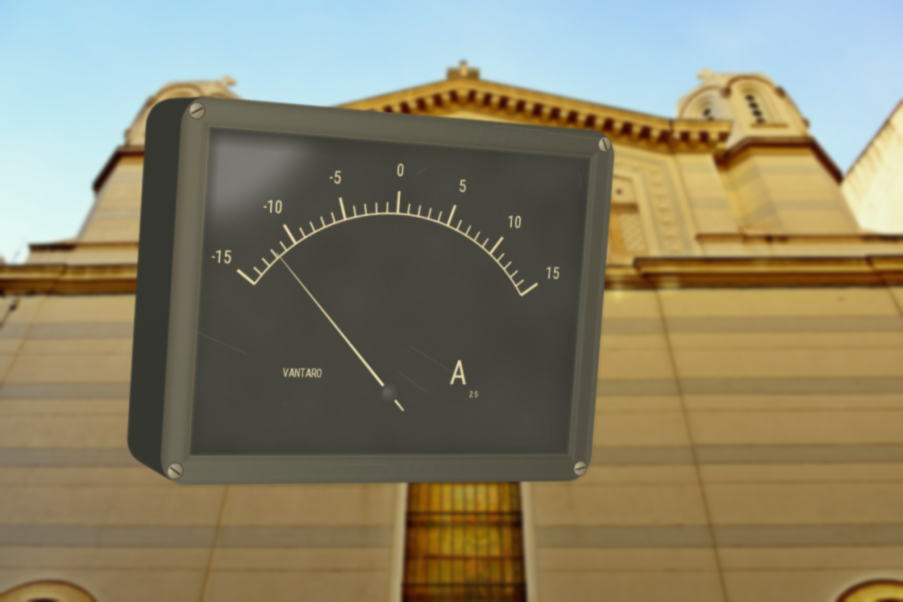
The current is **-12** A
